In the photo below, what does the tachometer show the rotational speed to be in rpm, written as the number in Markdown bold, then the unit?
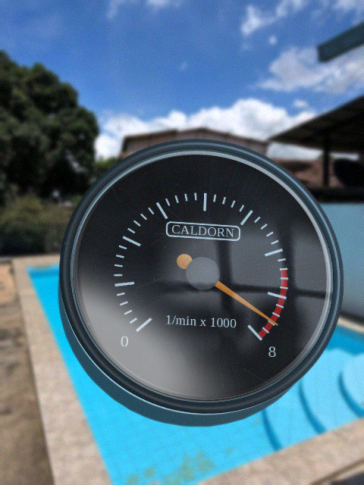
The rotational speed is **7600** rpm
